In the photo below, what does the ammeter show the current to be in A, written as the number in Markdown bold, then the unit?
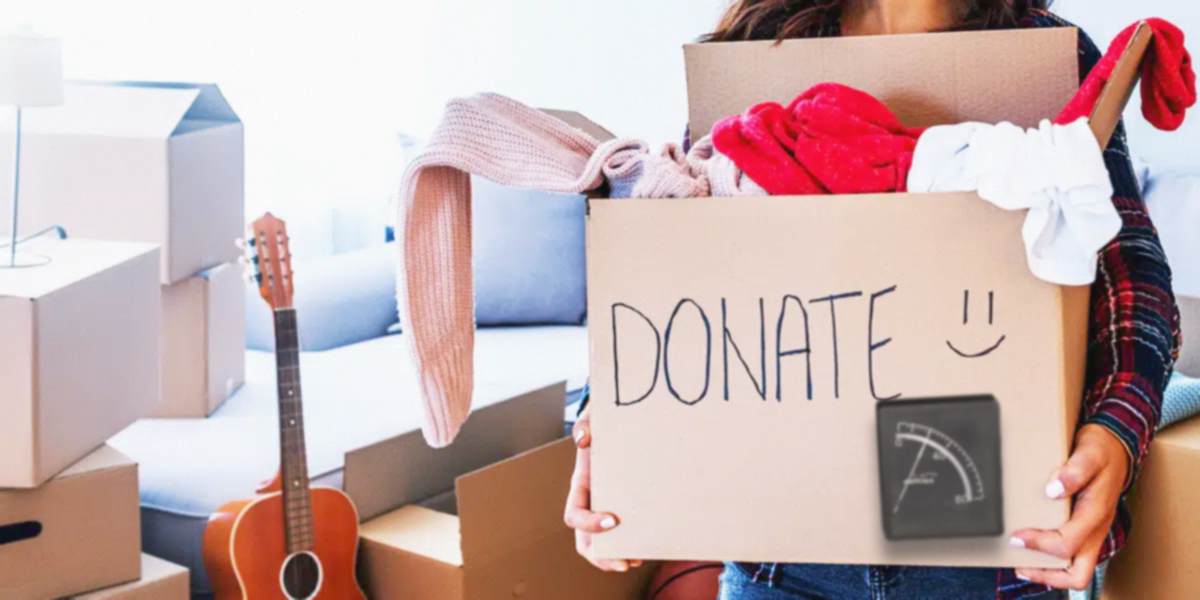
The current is **30** A
